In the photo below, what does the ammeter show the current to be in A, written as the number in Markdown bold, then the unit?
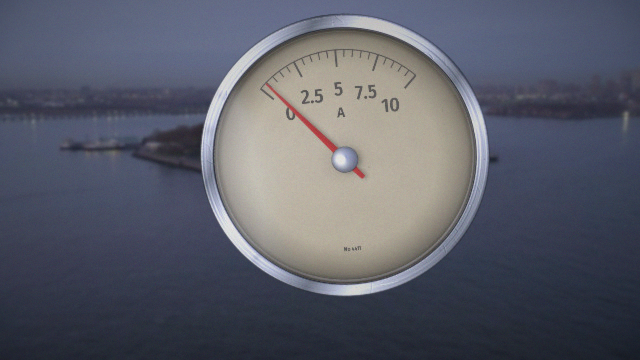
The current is **0.5** A
